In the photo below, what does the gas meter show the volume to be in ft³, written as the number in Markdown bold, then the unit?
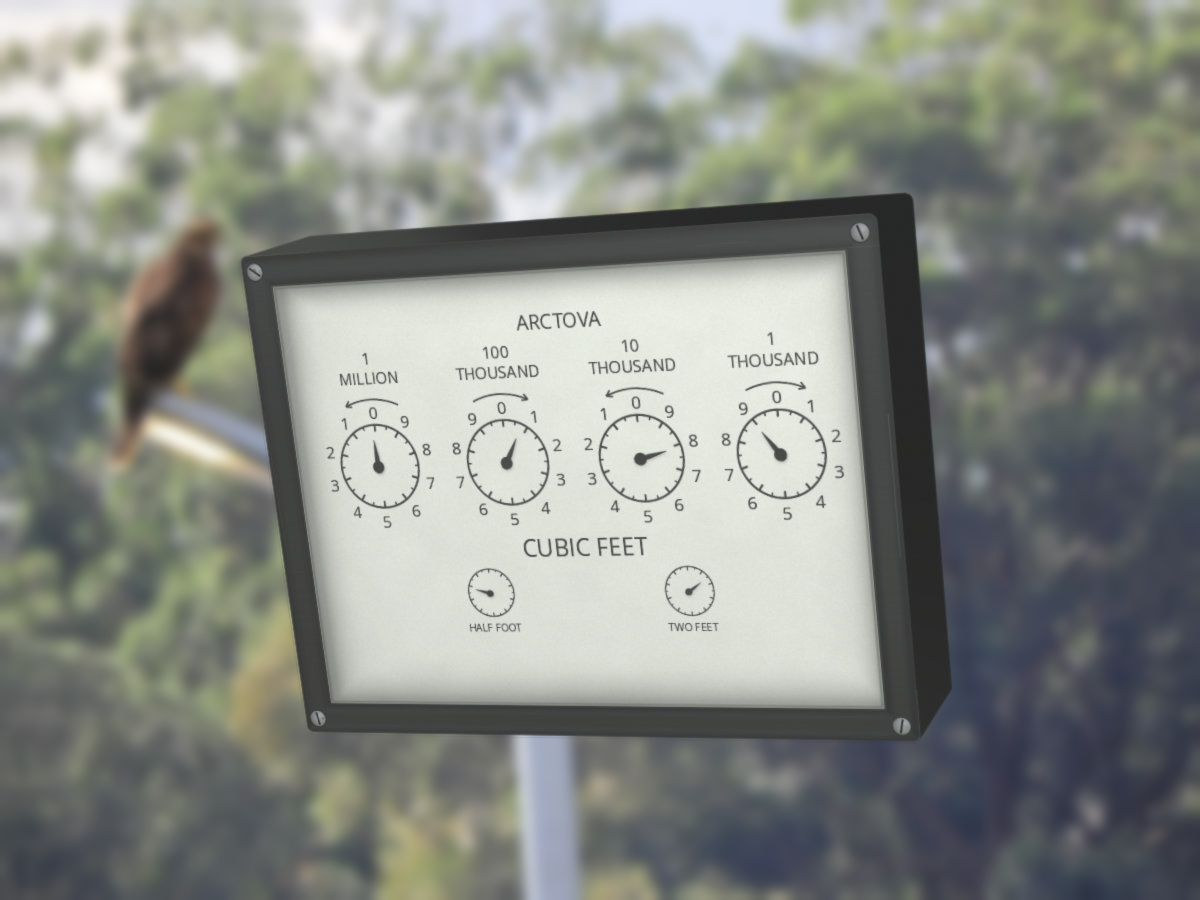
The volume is **7900** ft³
